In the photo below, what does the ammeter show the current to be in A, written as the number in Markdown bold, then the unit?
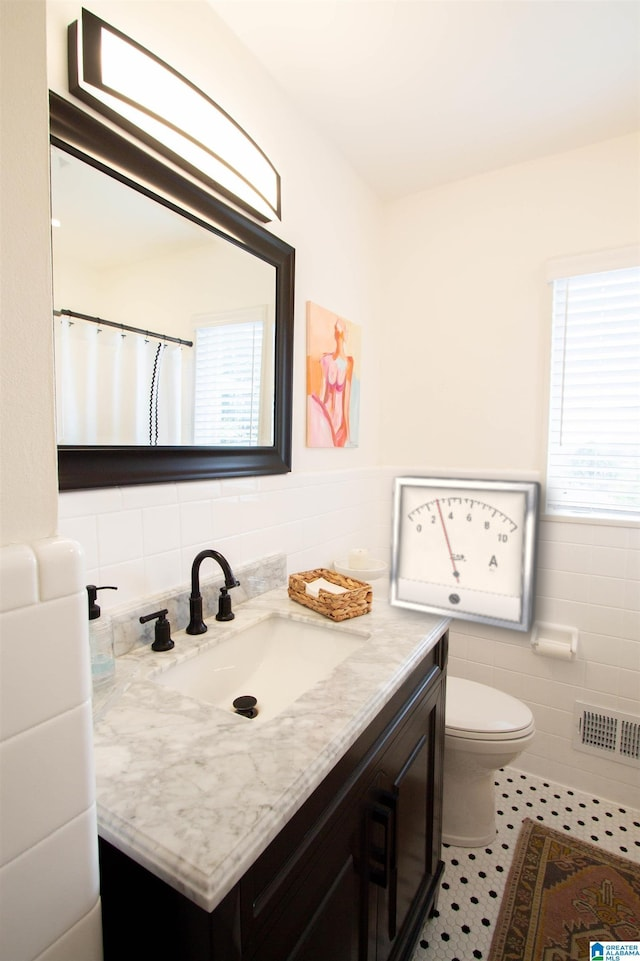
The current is **3** A
